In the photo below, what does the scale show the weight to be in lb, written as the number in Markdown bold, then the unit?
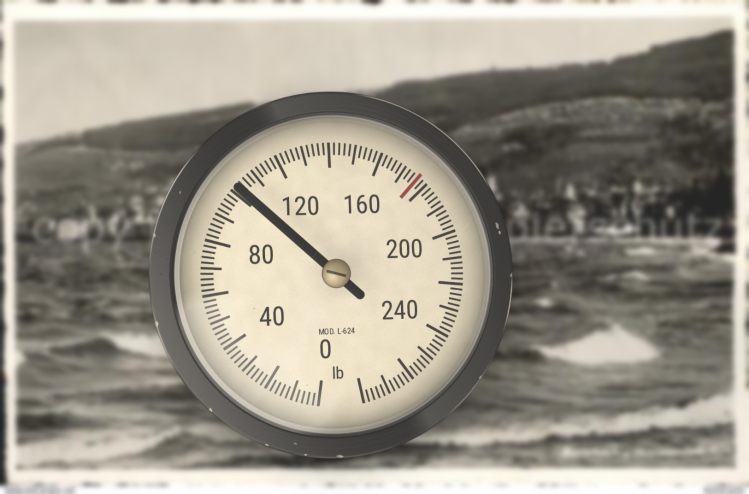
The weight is **102** lb
